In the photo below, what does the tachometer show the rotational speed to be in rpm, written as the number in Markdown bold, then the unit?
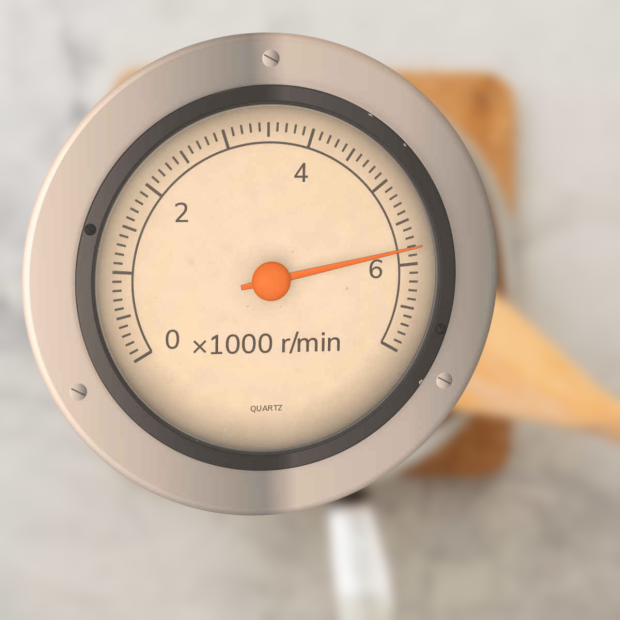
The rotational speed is **5800** rpm
